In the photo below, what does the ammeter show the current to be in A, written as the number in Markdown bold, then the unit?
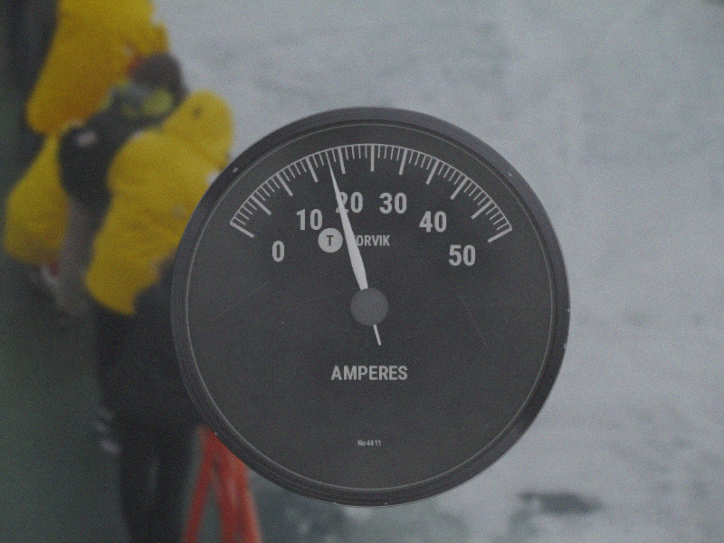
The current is **18** A
